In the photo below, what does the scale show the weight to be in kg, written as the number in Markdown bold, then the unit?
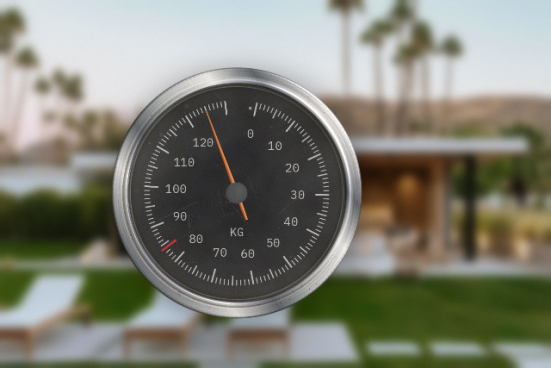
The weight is **125** kg
